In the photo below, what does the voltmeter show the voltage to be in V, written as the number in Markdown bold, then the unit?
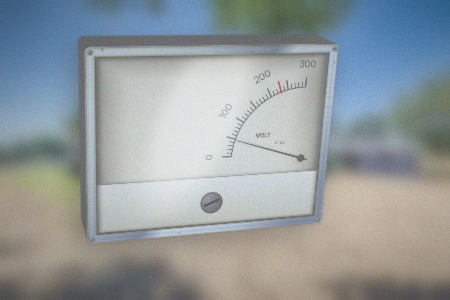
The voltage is **50** V
